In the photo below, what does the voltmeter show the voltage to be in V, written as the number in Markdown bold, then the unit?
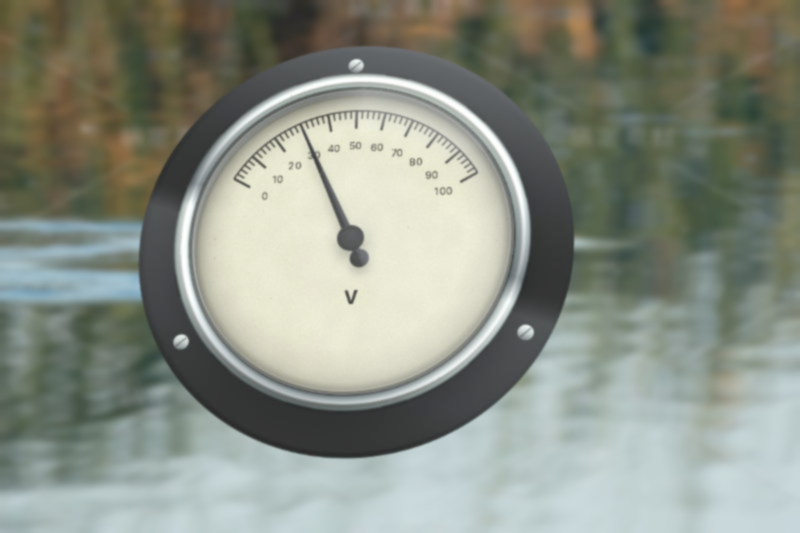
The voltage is **30** V
